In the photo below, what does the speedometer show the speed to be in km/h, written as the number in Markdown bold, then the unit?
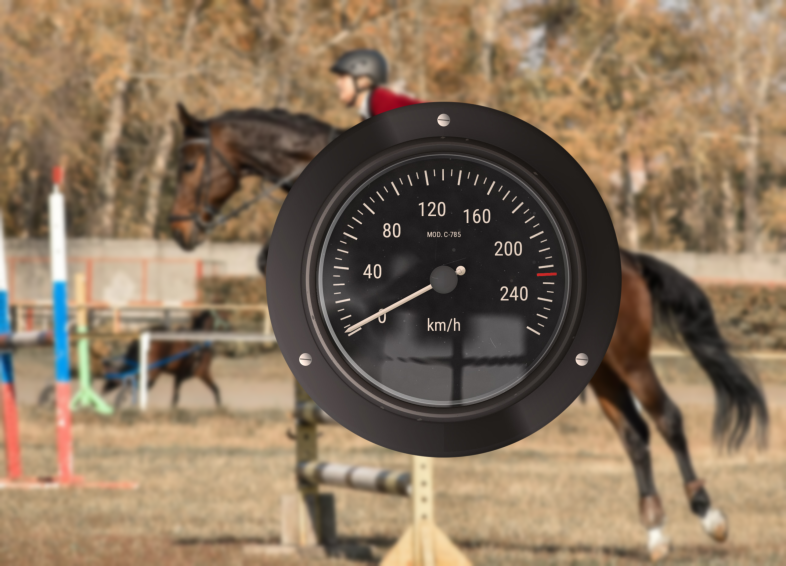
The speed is **2.5** km/h
